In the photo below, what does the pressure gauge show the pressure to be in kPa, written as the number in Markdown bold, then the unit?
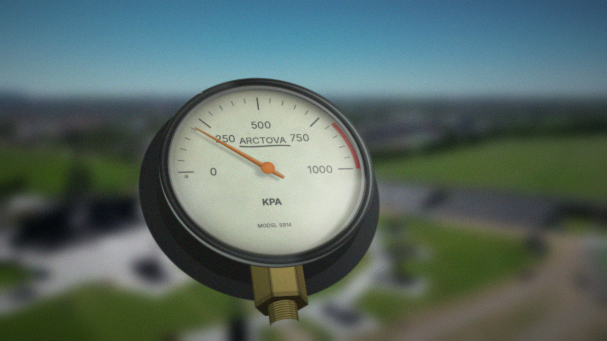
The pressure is **200** kPa
